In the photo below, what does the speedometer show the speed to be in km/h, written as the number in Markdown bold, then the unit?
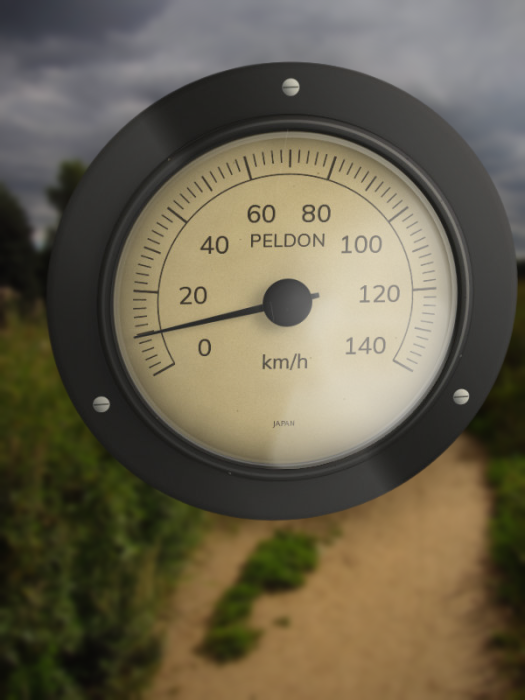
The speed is **10** km/h
